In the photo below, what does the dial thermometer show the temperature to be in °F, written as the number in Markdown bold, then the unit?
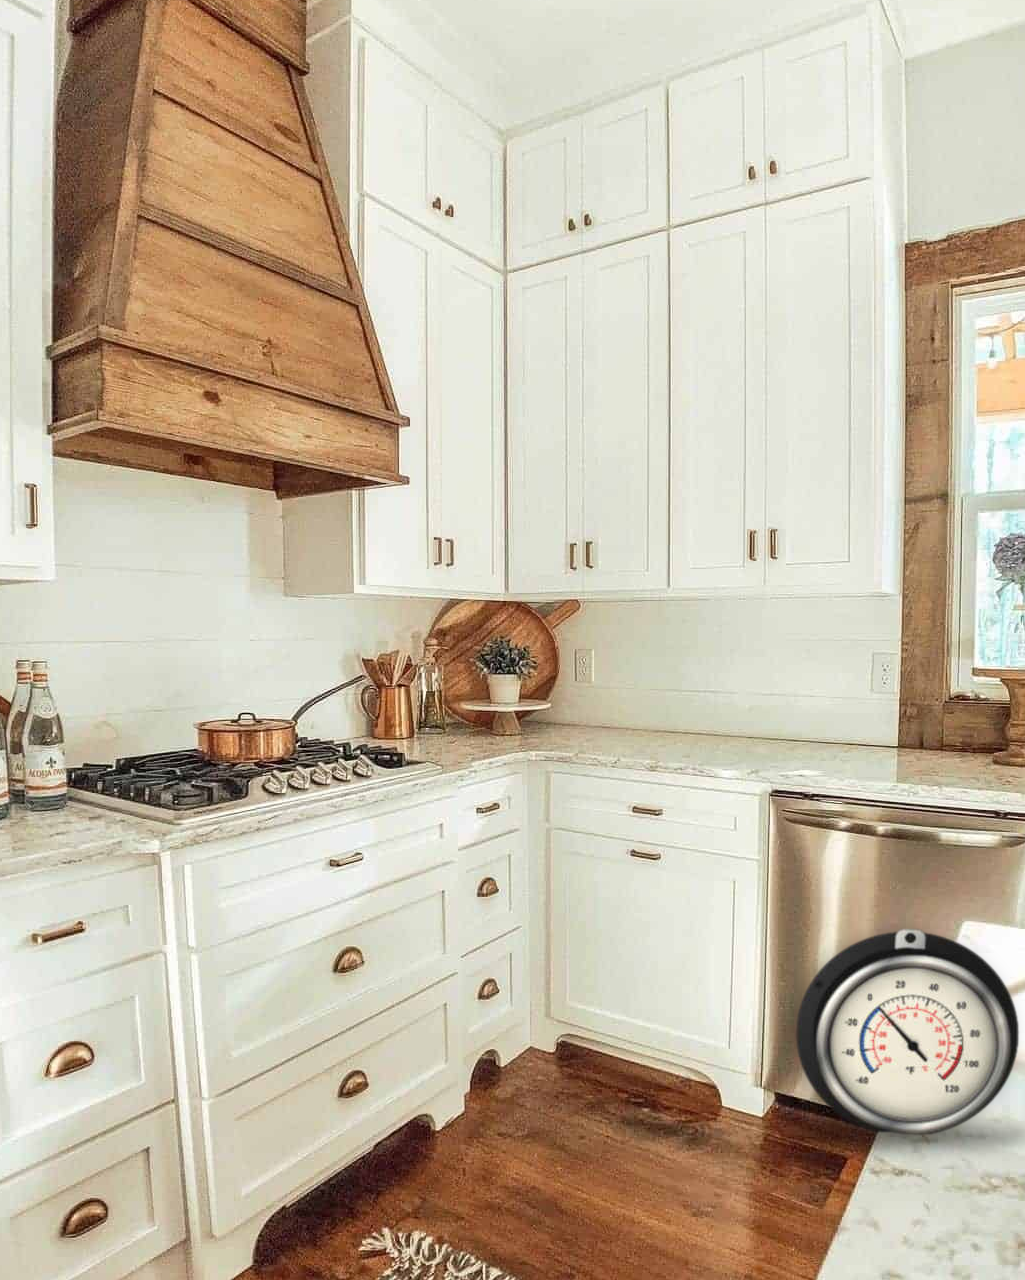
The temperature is **0** °F
